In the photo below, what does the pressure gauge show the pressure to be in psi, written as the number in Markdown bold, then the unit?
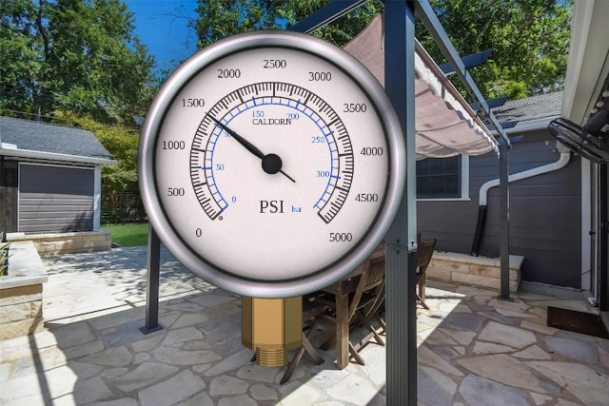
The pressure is **1500** psi
